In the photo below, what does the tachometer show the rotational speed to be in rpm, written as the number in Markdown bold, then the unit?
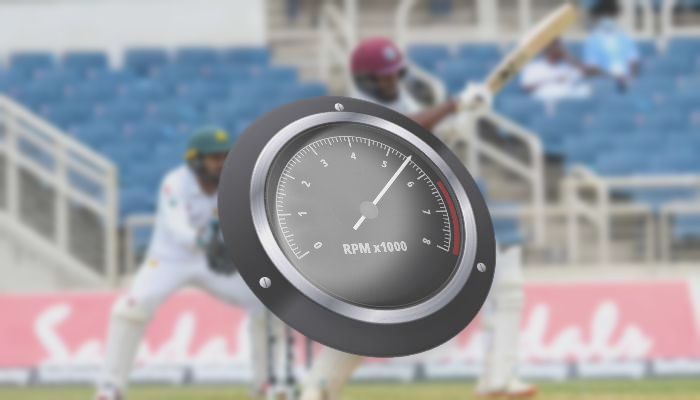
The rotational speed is **5500** rpm
